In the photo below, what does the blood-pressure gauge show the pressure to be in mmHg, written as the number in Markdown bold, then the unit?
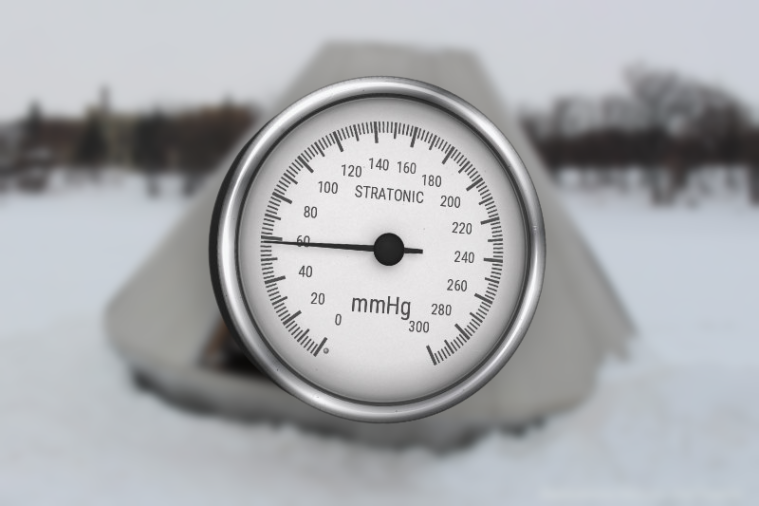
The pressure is **58** mmHg
